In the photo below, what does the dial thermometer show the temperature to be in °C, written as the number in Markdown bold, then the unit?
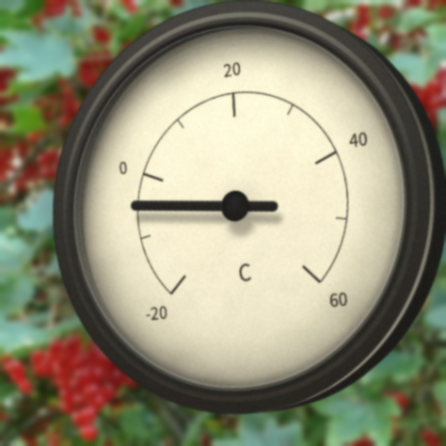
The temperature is **-5** °C
